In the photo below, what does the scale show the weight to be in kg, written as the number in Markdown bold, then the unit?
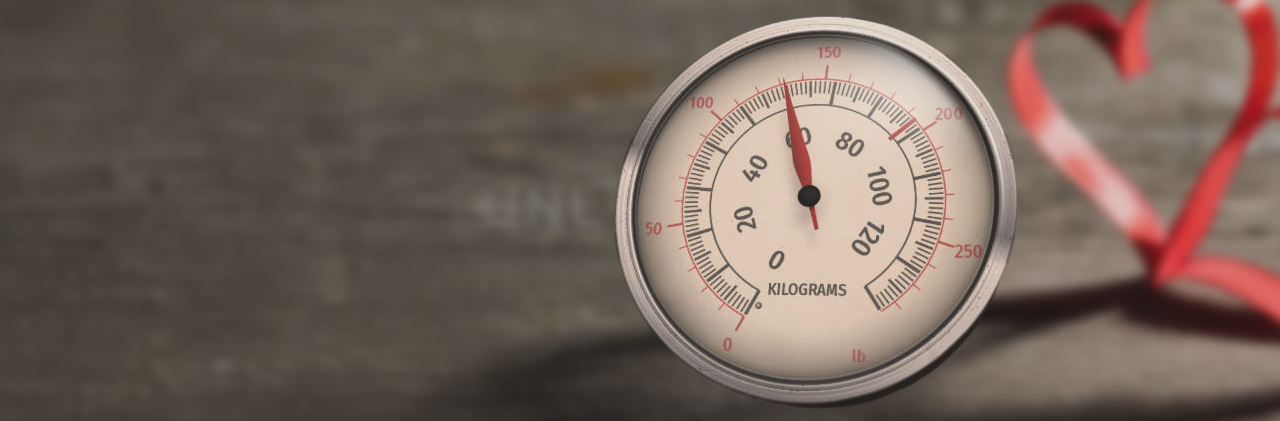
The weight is **60** kg
